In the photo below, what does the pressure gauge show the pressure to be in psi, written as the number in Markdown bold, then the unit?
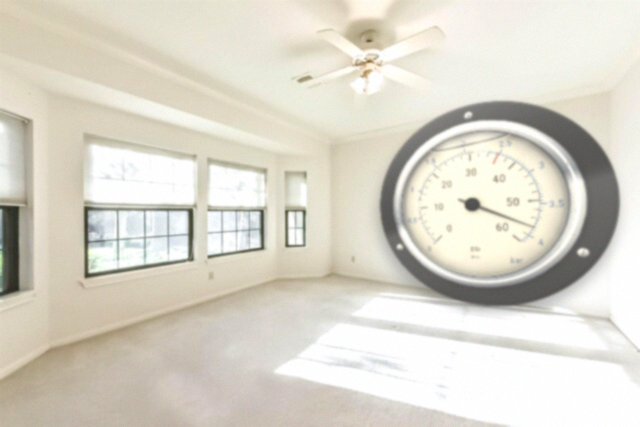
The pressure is **56** psi
